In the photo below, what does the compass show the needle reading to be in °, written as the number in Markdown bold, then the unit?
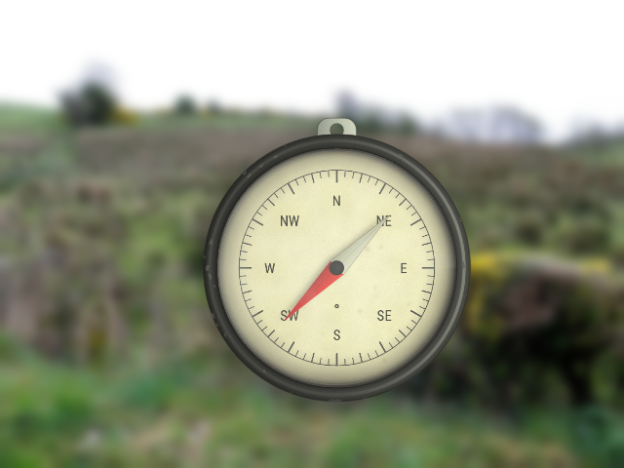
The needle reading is **225** °
